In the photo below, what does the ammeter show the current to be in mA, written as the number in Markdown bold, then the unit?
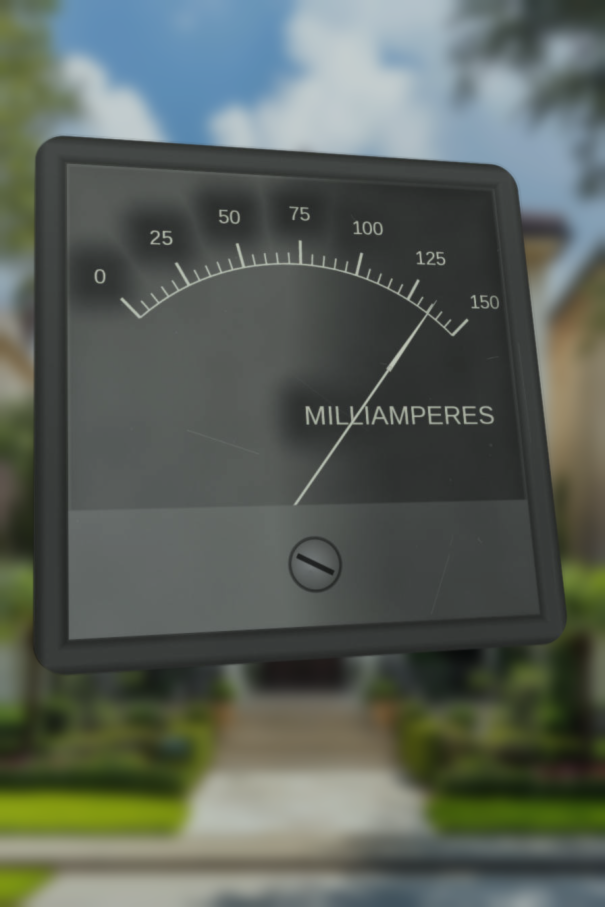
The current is **135** mA
